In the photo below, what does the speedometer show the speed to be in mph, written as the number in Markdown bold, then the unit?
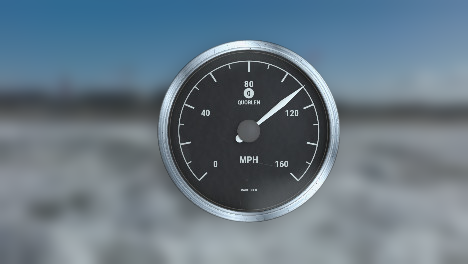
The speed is **110** mph
